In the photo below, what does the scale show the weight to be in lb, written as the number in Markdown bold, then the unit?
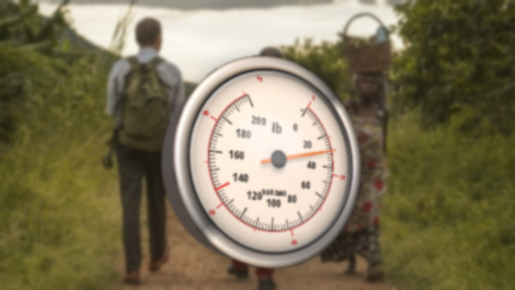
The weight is **30** lb
